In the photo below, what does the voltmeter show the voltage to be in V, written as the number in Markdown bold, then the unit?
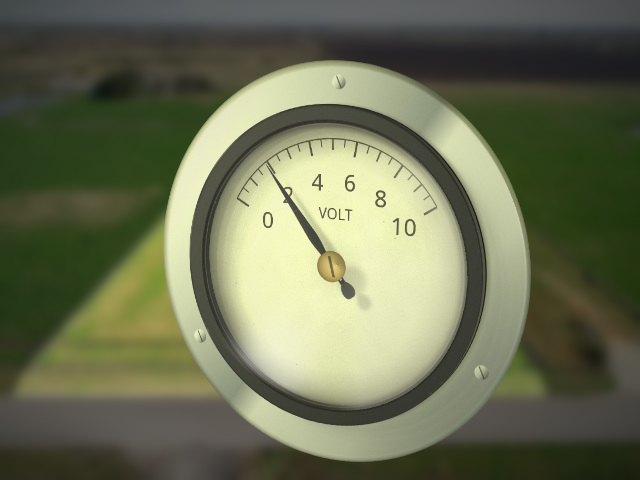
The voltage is **2** V
